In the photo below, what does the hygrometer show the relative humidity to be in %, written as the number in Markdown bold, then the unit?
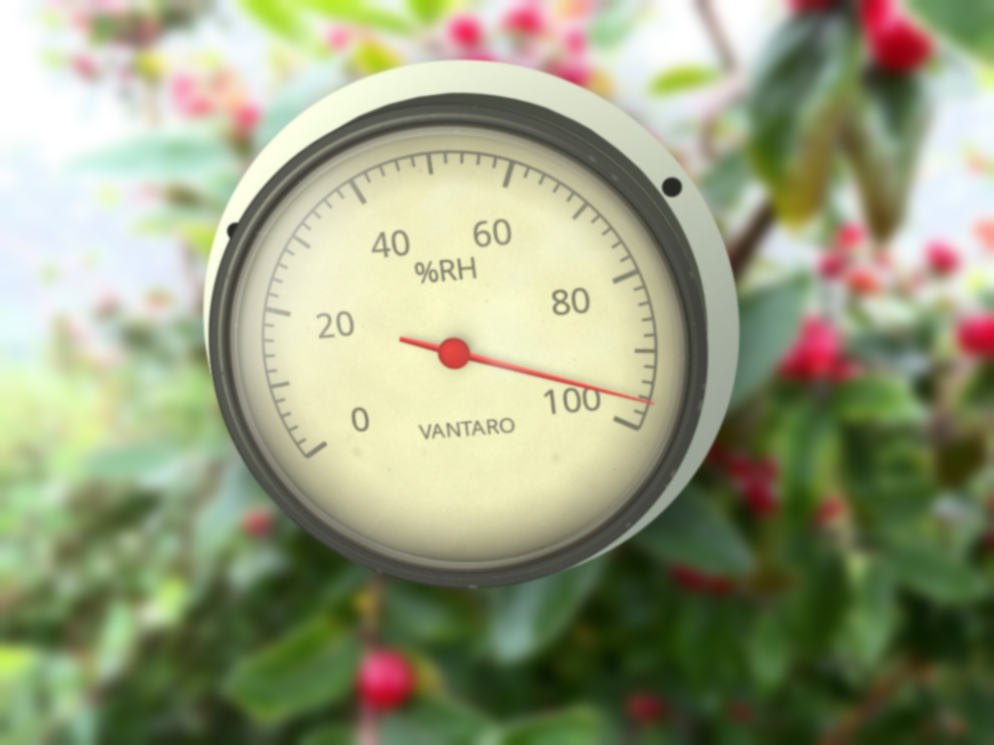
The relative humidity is **96** %
